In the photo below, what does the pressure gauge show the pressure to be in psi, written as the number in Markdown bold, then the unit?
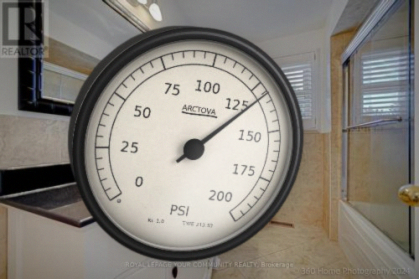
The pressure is **130** psi
